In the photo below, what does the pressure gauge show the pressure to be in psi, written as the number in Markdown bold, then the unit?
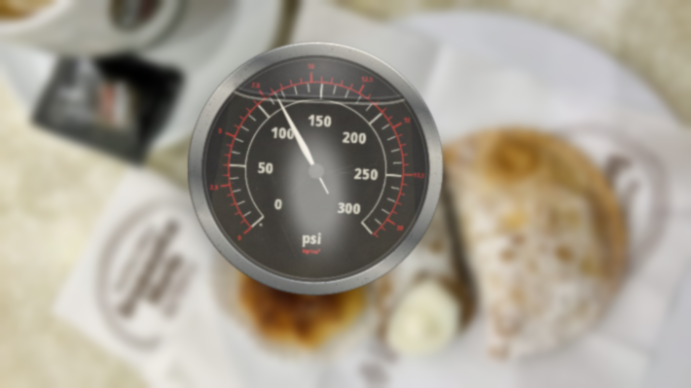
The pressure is **115** psi
